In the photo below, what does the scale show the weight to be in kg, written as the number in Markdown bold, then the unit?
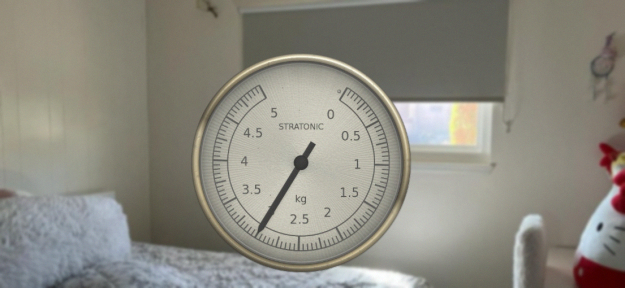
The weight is **3** kg
